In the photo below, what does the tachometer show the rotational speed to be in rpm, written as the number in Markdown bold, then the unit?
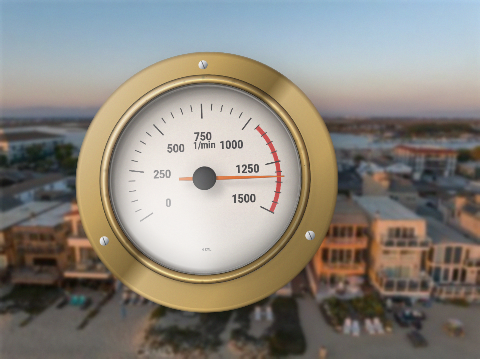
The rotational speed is **1325** rpm
